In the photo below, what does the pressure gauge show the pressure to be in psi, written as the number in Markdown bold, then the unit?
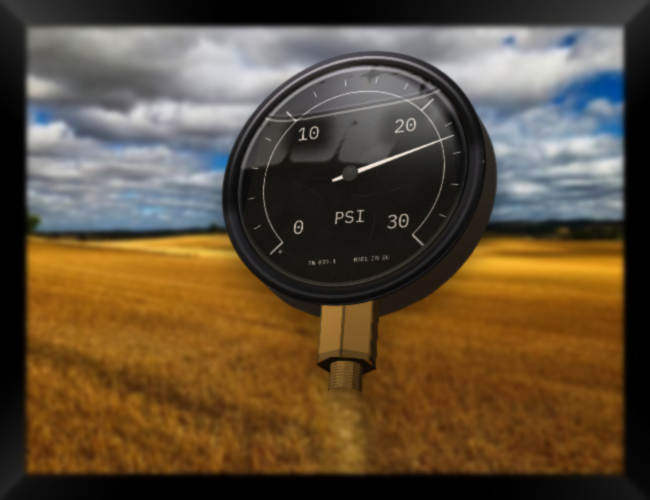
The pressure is **23** psi
